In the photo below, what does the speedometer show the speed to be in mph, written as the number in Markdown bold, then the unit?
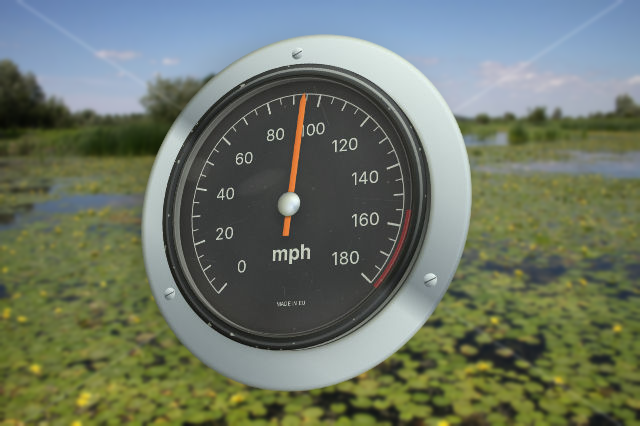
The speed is **95** mph
